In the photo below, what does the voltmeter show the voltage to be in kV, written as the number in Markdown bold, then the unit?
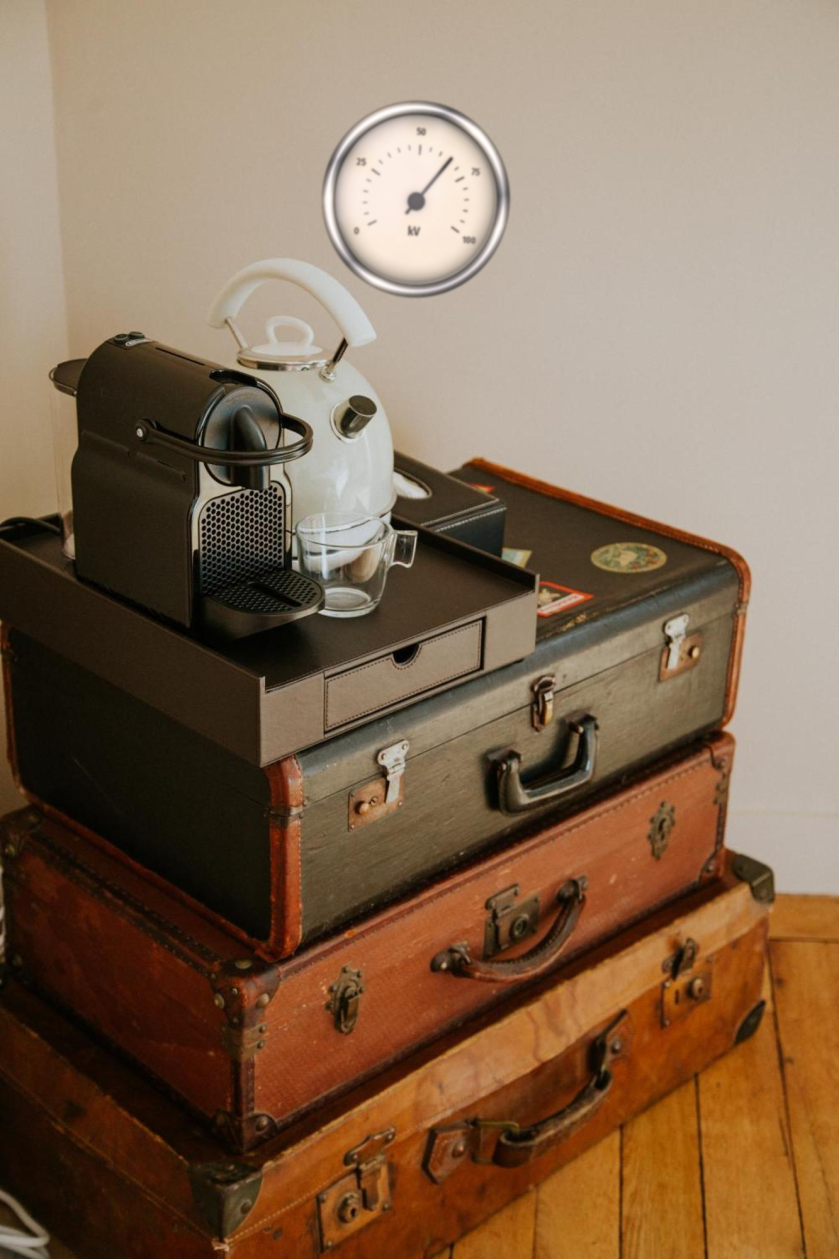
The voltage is **65** kV
